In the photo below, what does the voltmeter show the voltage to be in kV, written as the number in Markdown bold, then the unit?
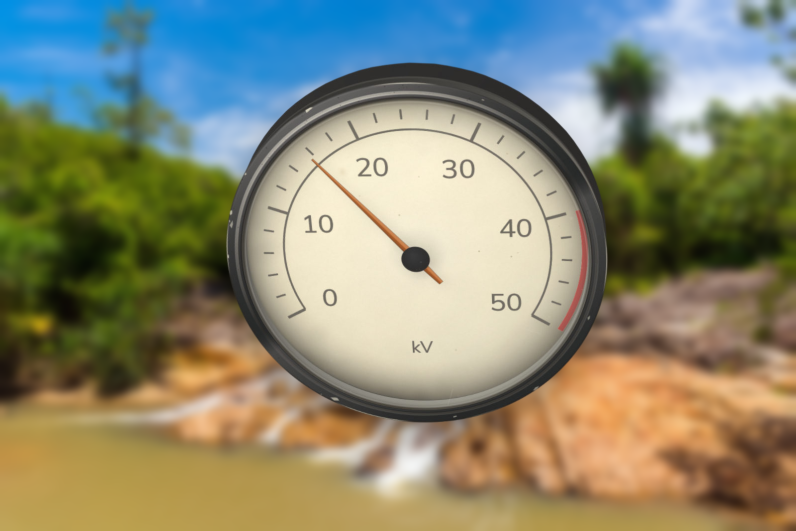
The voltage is **16** kV
